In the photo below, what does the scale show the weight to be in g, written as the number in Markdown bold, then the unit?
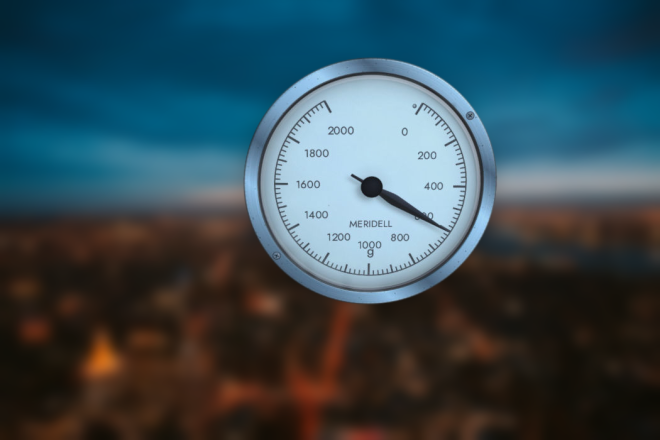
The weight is **600** g
